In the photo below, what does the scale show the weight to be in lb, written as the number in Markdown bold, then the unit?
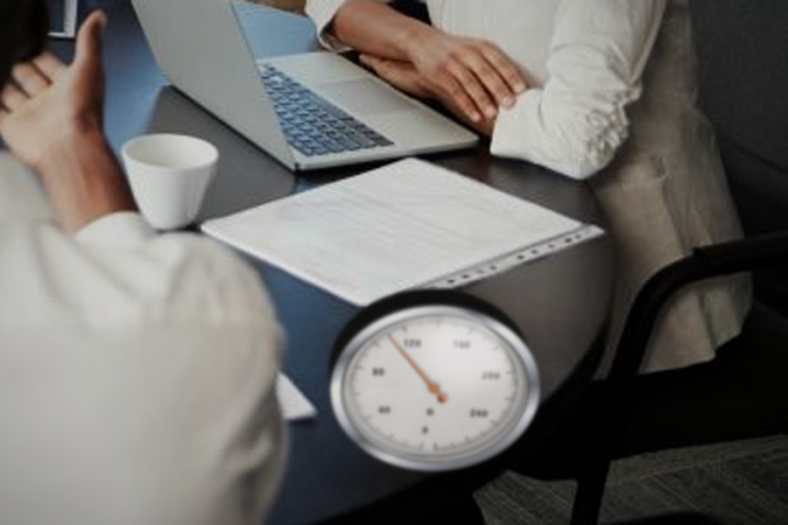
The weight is **110** lb
